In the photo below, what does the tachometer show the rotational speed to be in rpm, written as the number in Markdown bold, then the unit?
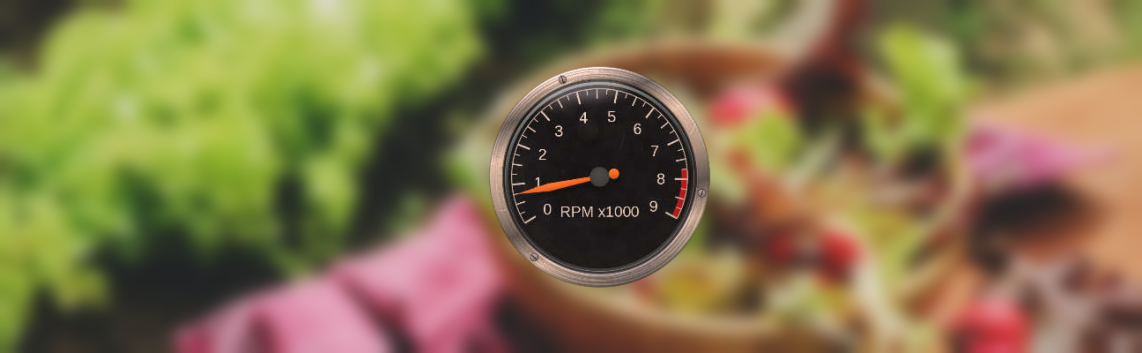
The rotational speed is **750** rpm
